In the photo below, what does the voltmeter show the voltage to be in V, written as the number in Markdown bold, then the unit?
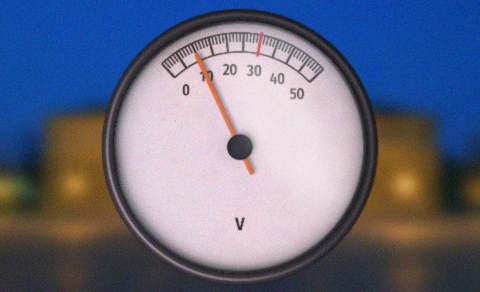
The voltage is **10** V
